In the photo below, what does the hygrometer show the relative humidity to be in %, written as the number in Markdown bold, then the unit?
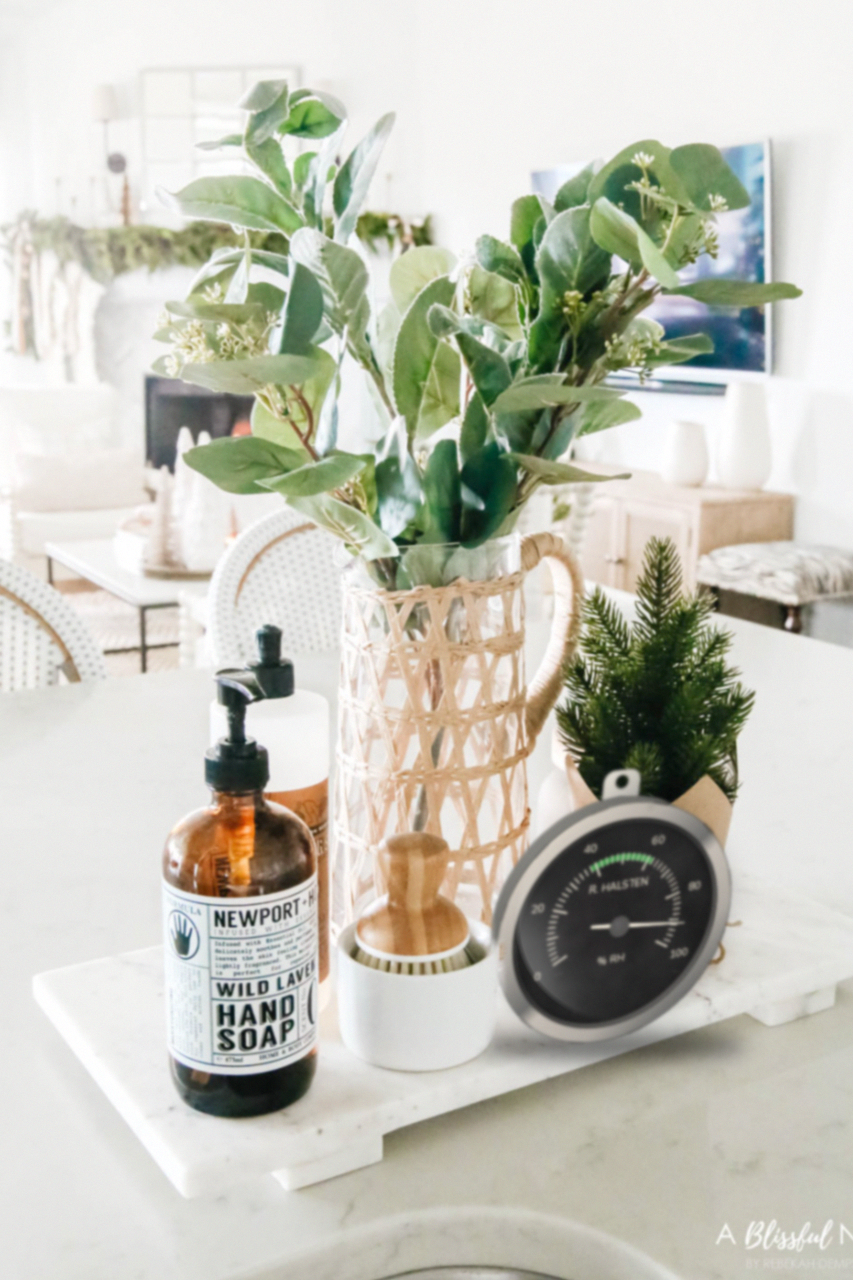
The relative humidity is **90** %
